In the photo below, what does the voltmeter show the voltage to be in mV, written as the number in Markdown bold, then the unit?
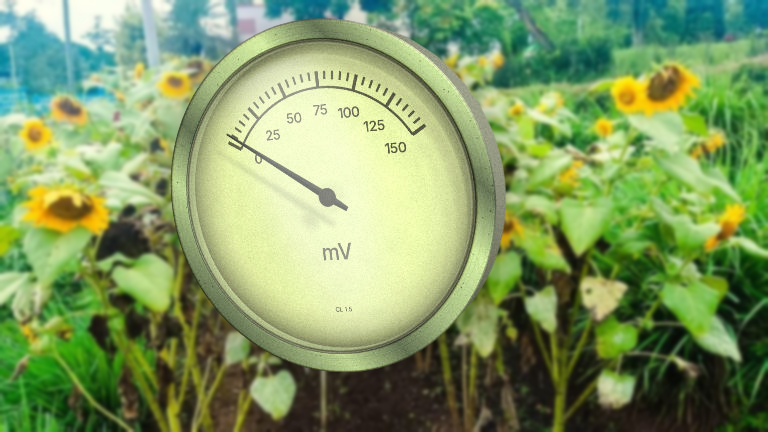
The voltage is **5** mV
